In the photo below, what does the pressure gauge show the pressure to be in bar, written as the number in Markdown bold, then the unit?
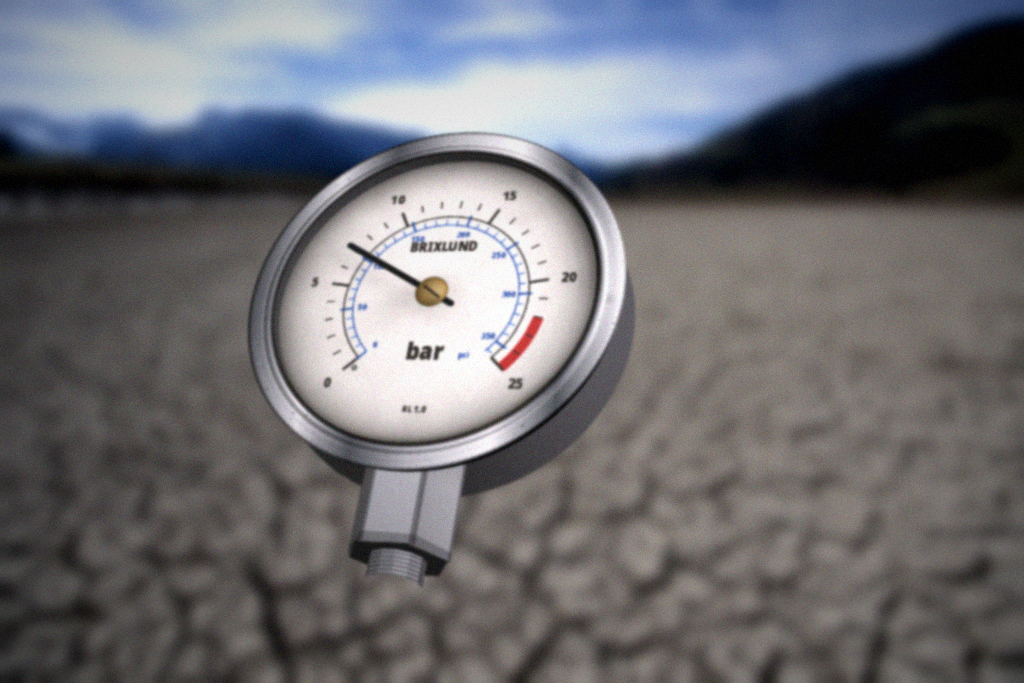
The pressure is **7** bar
